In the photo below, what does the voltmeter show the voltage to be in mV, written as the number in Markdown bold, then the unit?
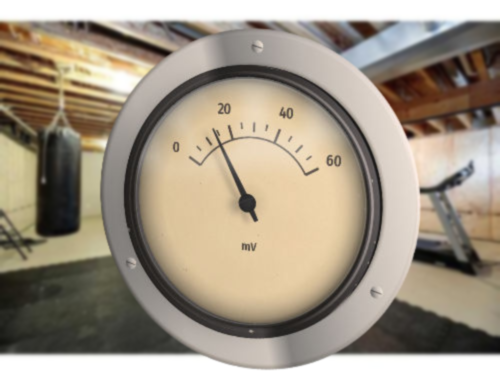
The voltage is **15** mV
